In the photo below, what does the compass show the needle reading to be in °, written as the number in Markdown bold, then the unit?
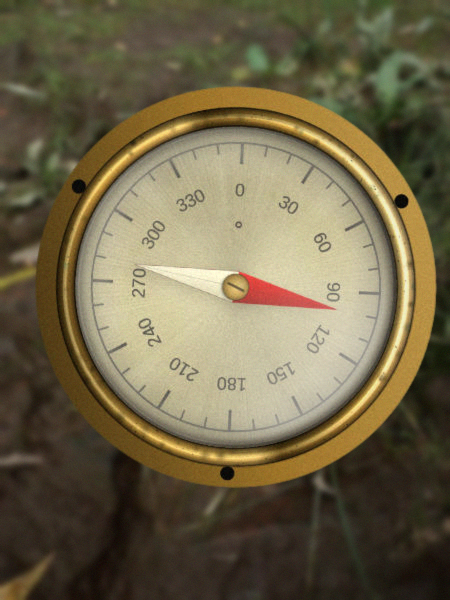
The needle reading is **100** °
